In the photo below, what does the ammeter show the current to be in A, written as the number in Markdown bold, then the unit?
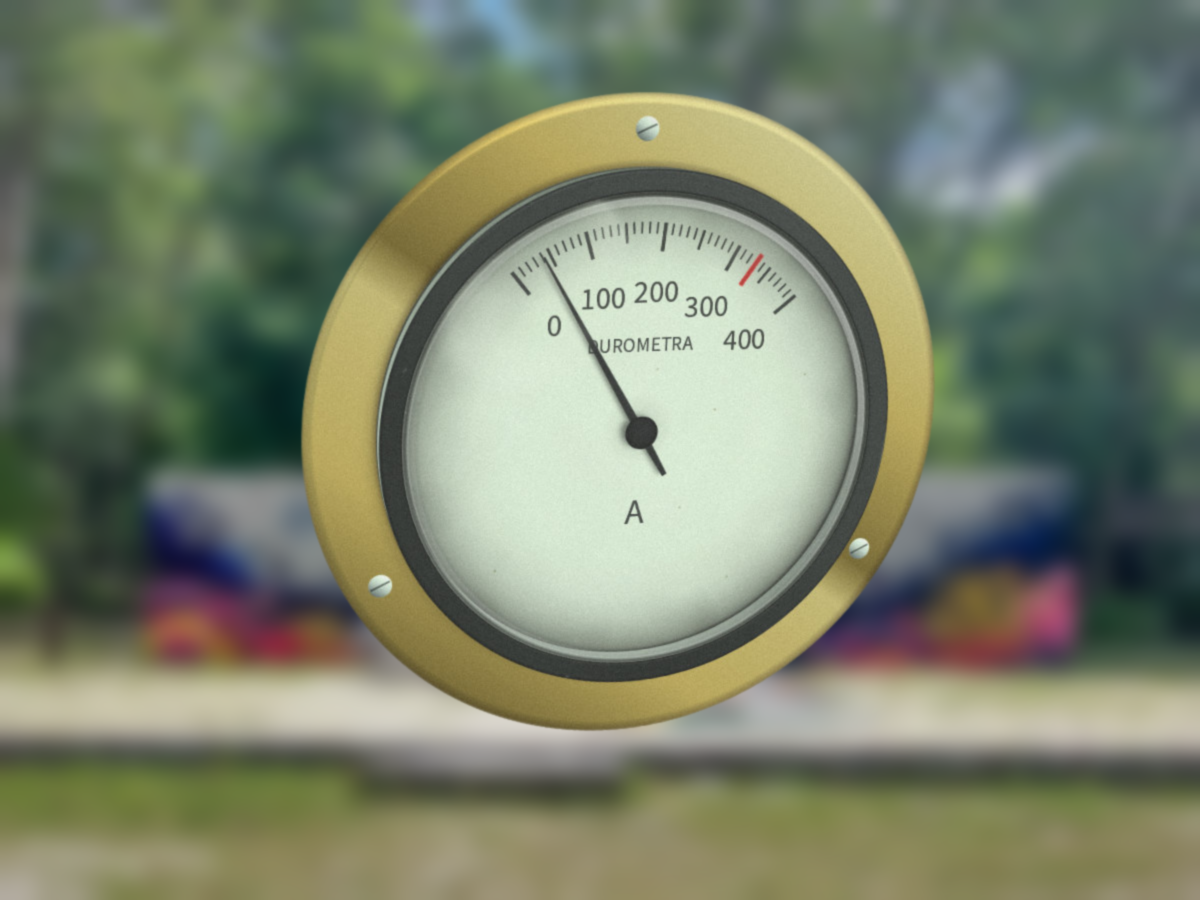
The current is **40** A
